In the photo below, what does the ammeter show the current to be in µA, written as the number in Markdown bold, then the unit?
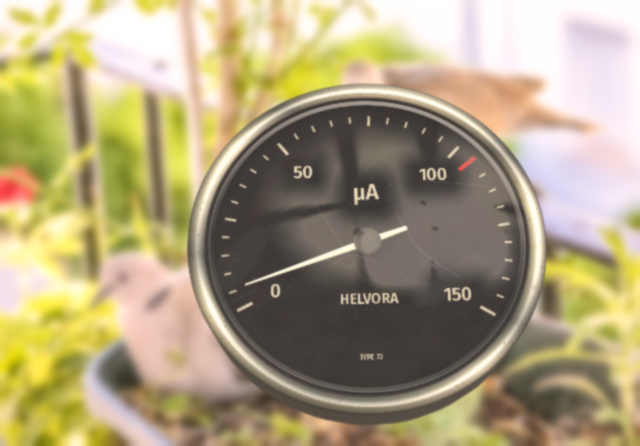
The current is **5** µA
